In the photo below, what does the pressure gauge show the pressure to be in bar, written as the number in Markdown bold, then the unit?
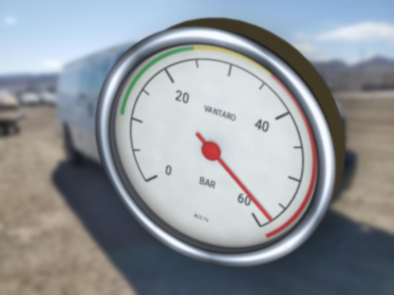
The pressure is **57.5** bar
